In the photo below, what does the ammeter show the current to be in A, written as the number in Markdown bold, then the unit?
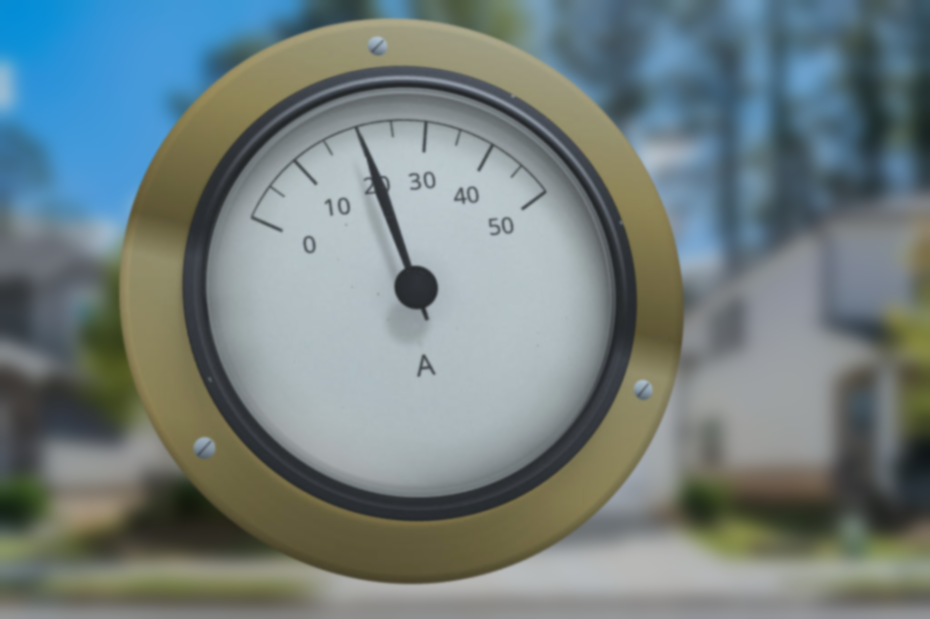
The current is **20** A
